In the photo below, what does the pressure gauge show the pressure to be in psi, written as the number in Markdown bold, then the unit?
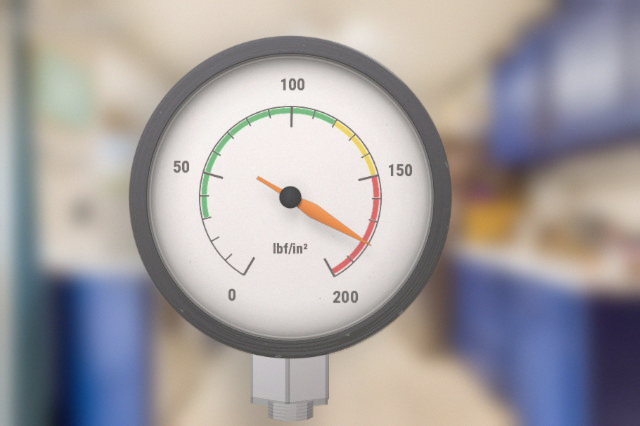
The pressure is **180** psi
